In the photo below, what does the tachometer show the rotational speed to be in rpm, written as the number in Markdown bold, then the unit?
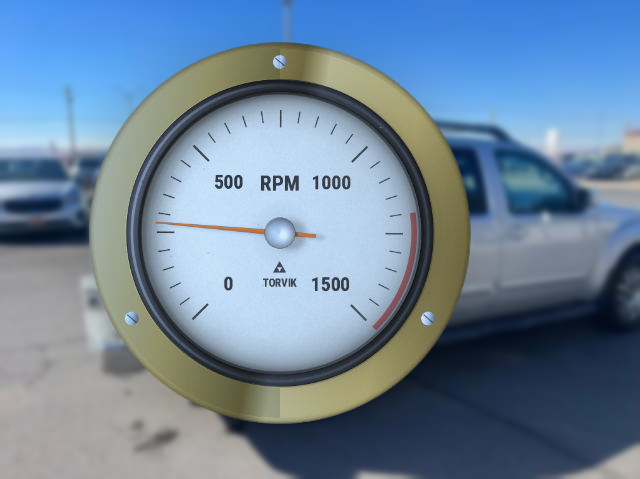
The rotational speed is **275** rpm
